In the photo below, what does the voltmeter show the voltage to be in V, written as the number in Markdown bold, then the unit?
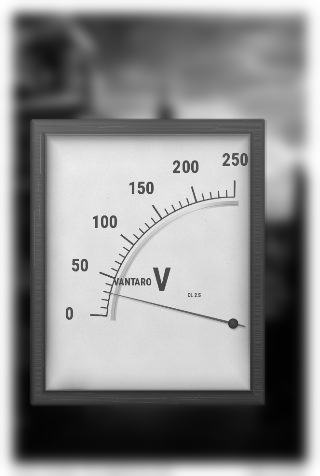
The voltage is **30** V
